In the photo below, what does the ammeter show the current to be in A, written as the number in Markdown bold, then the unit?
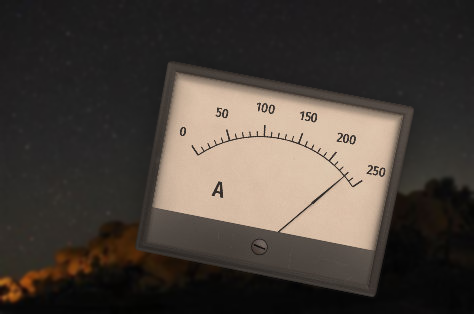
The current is **230** A
